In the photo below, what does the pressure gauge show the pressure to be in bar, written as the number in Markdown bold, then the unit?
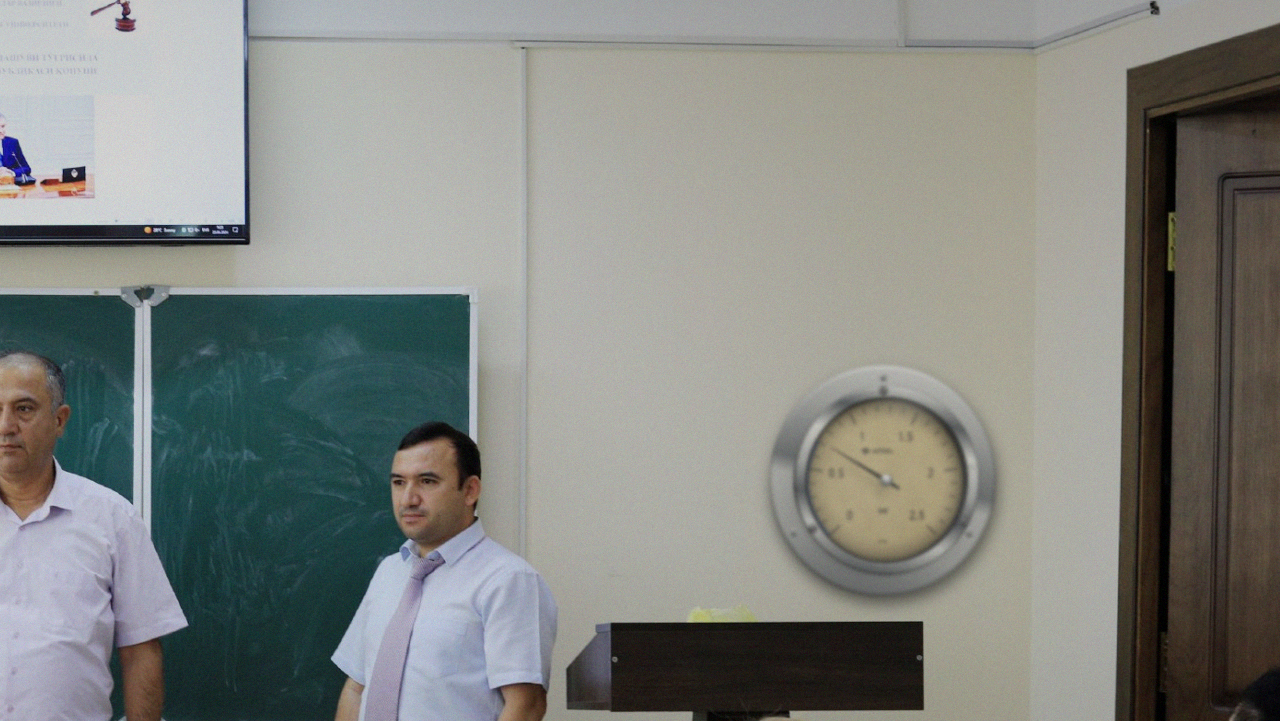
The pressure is **0.7** bar
